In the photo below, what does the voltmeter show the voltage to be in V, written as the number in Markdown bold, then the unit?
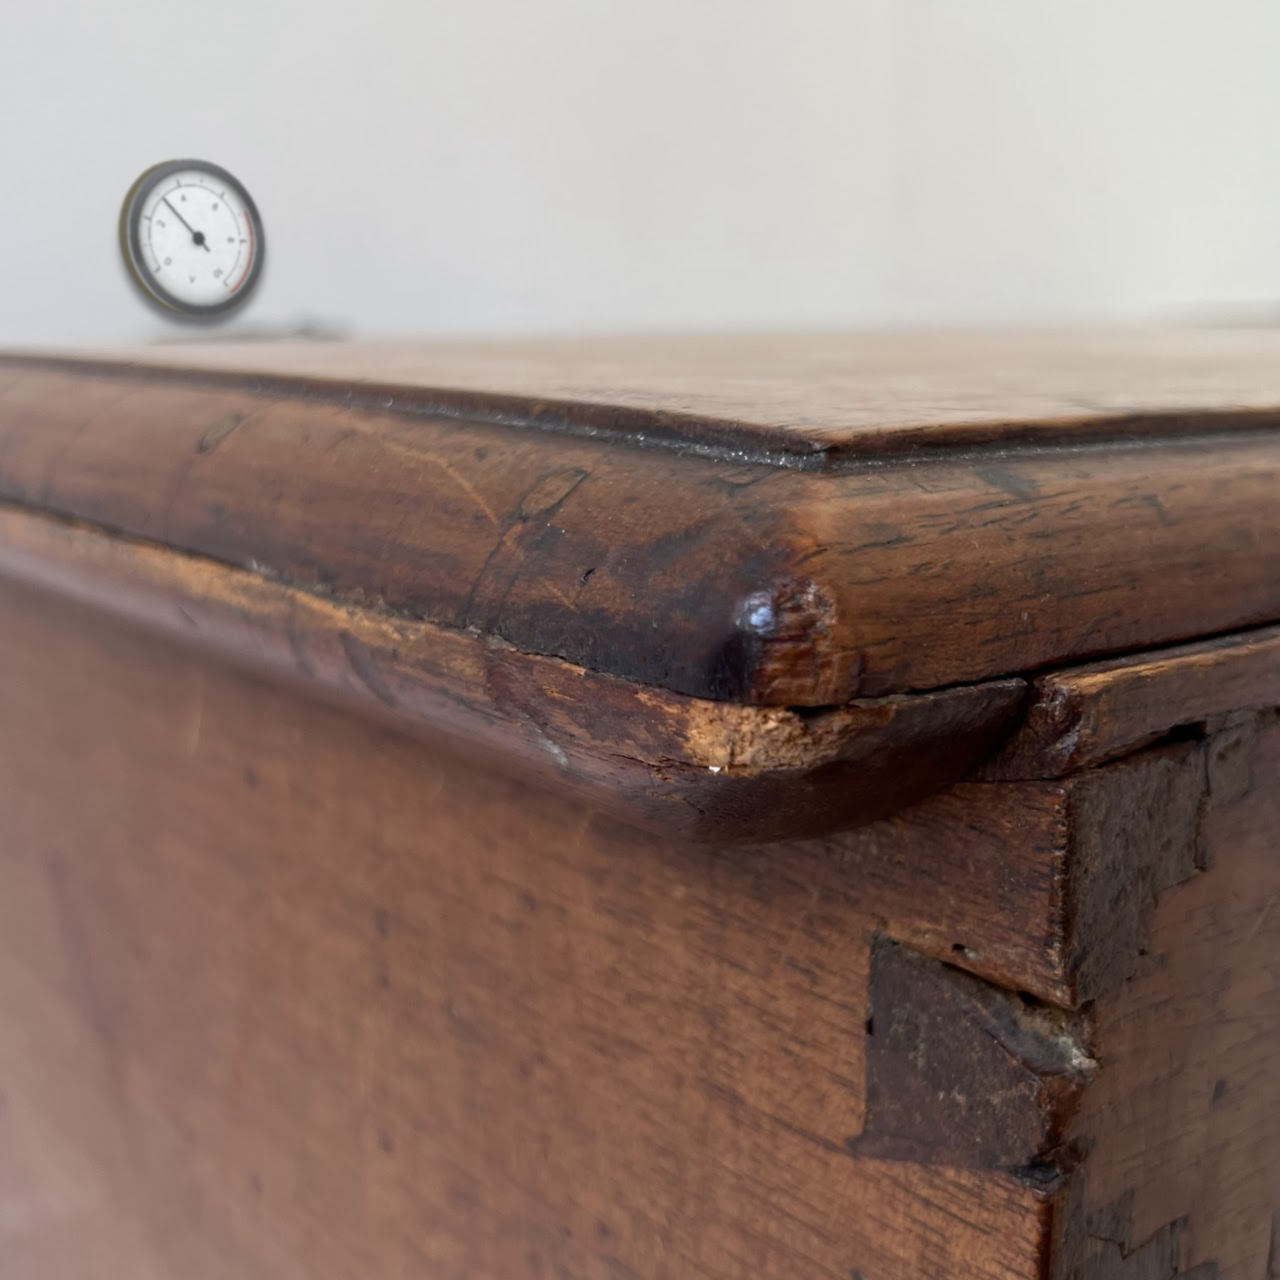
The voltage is **3** V
